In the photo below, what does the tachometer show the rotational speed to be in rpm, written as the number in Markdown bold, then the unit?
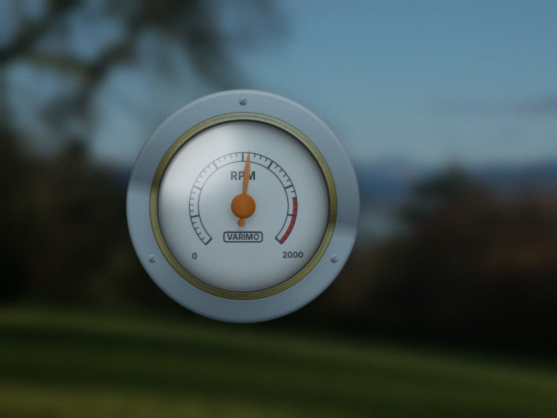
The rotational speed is **1050** rpm
